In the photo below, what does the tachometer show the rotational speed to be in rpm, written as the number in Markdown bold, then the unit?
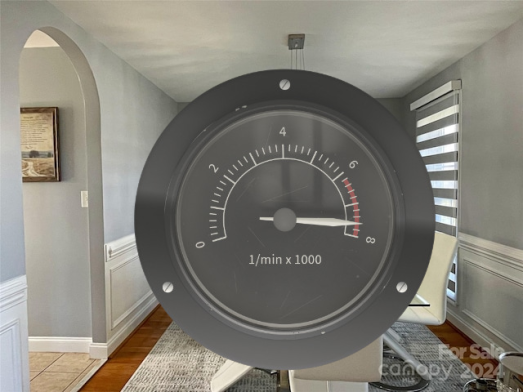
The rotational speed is **7600** rpm
